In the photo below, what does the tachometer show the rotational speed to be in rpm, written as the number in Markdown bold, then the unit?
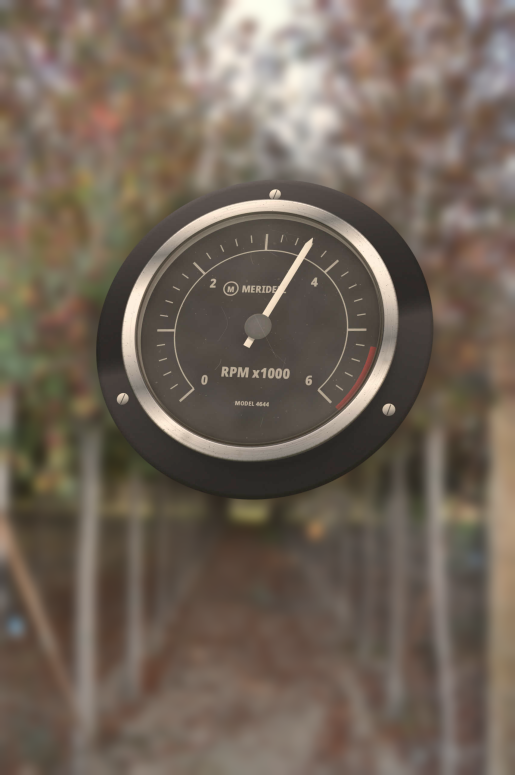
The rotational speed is **3600** rpm
